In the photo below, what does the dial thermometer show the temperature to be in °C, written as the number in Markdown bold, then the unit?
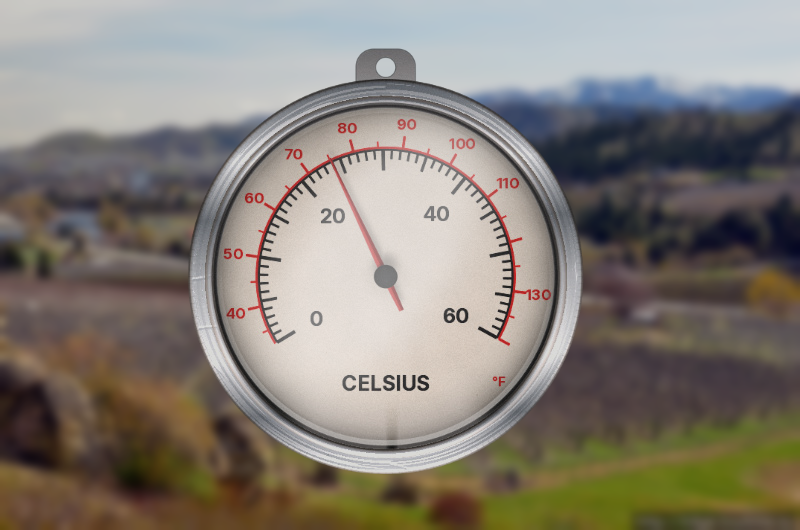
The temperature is **24** °C
